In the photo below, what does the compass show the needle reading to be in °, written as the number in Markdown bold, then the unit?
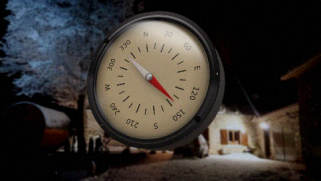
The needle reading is **142.5** °
